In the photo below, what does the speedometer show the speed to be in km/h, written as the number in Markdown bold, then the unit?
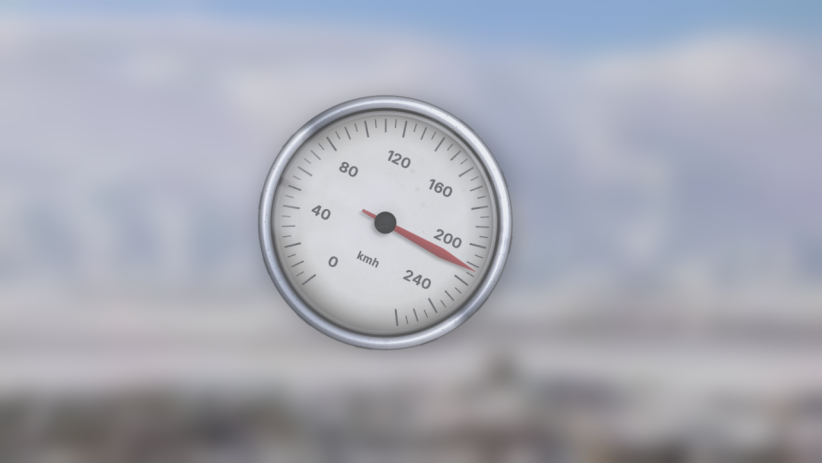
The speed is **212.5** km/h
